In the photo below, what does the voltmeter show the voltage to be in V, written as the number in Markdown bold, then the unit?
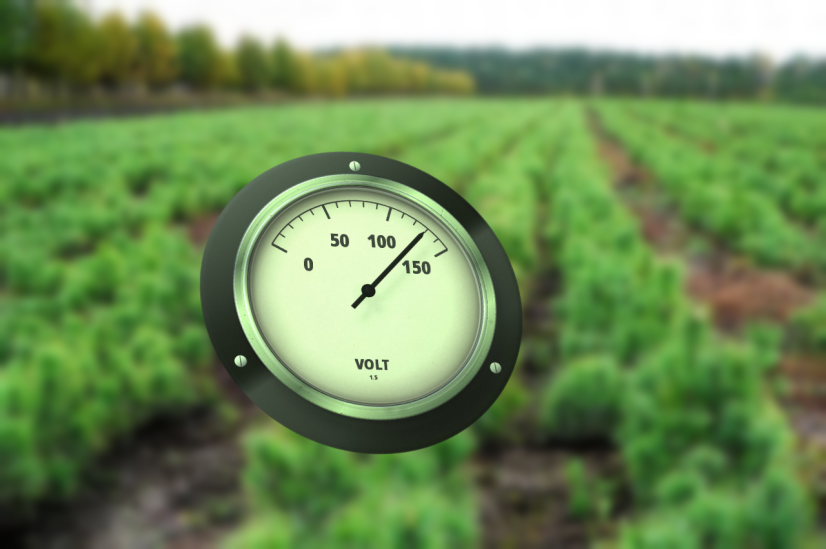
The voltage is **130** V
